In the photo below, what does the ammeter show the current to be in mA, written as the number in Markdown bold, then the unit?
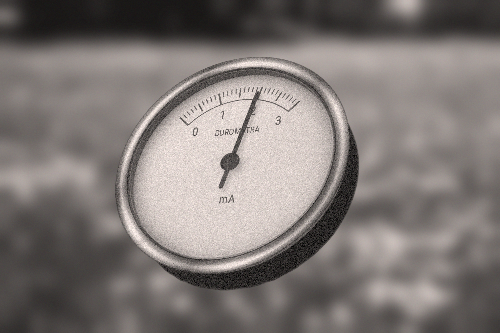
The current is **2** mA
